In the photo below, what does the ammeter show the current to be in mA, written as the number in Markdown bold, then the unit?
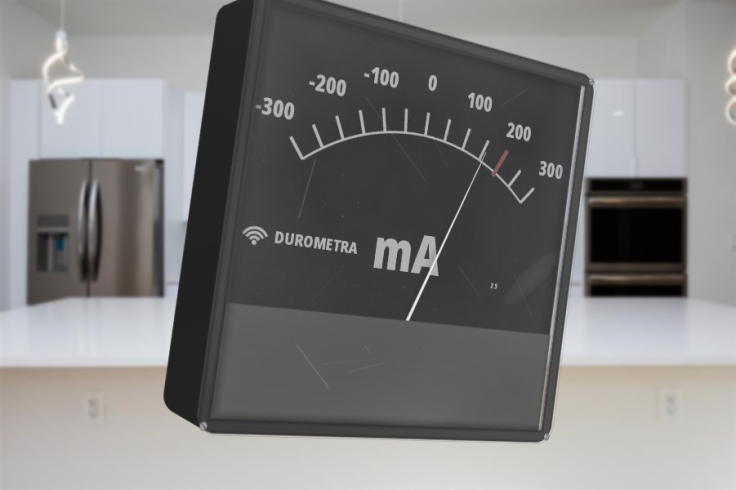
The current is **150** mA
